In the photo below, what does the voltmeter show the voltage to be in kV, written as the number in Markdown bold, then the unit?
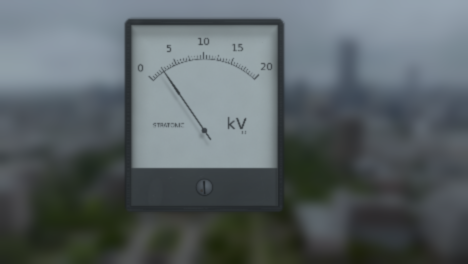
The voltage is **2.5** kV
